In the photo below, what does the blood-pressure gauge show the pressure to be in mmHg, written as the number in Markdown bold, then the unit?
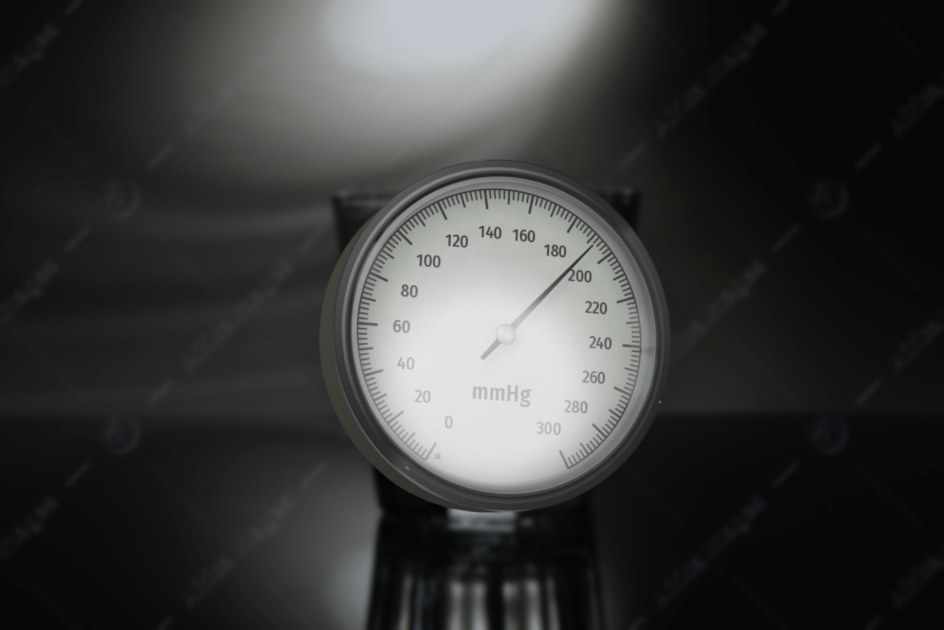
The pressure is **192** mmHg
